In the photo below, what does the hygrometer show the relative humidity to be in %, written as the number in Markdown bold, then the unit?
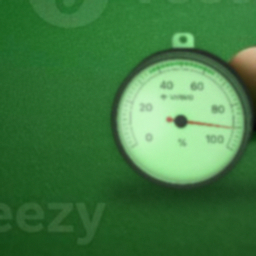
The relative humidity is **90** %
